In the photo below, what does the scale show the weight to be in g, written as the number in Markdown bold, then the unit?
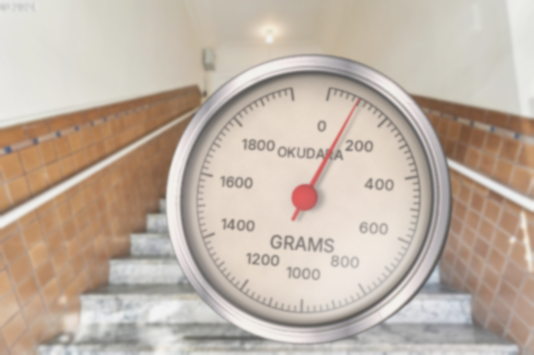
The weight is **100** g
